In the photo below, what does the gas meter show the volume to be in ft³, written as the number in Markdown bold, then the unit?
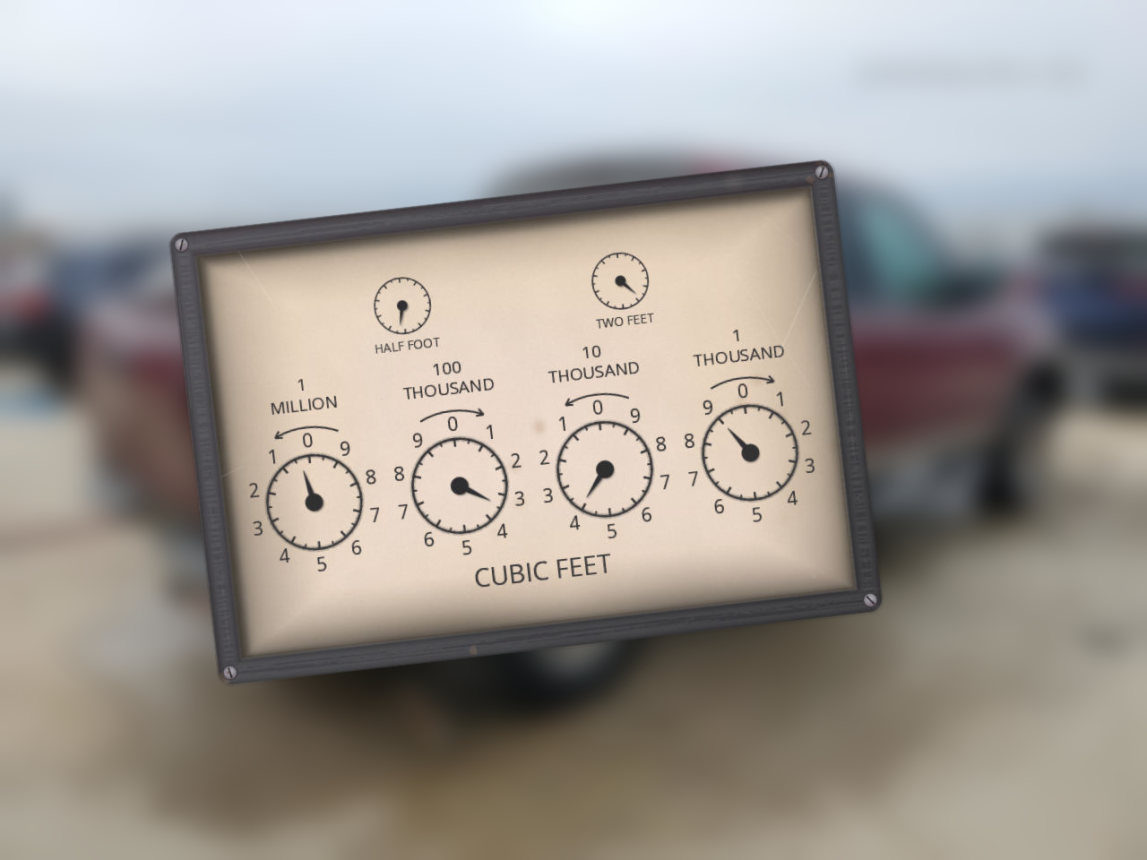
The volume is **33900** ft³
